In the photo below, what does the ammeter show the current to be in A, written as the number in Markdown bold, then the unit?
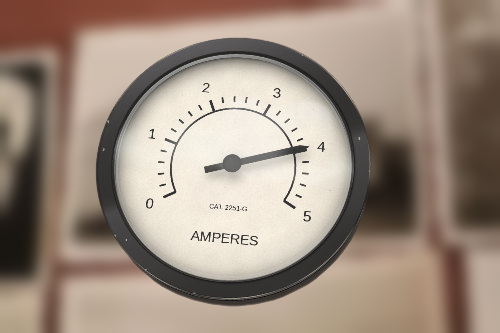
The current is **4** A
